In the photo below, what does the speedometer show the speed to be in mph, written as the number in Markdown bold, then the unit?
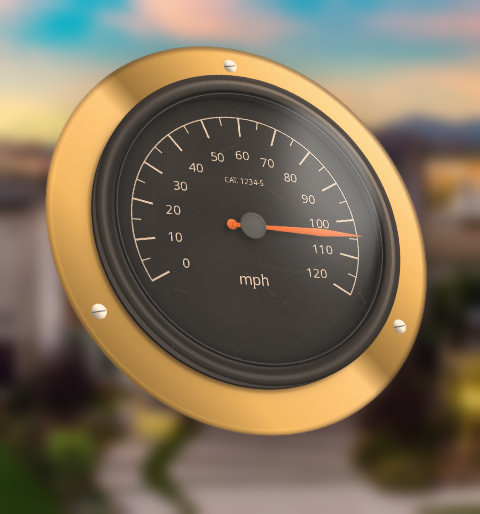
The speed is **105** mph
